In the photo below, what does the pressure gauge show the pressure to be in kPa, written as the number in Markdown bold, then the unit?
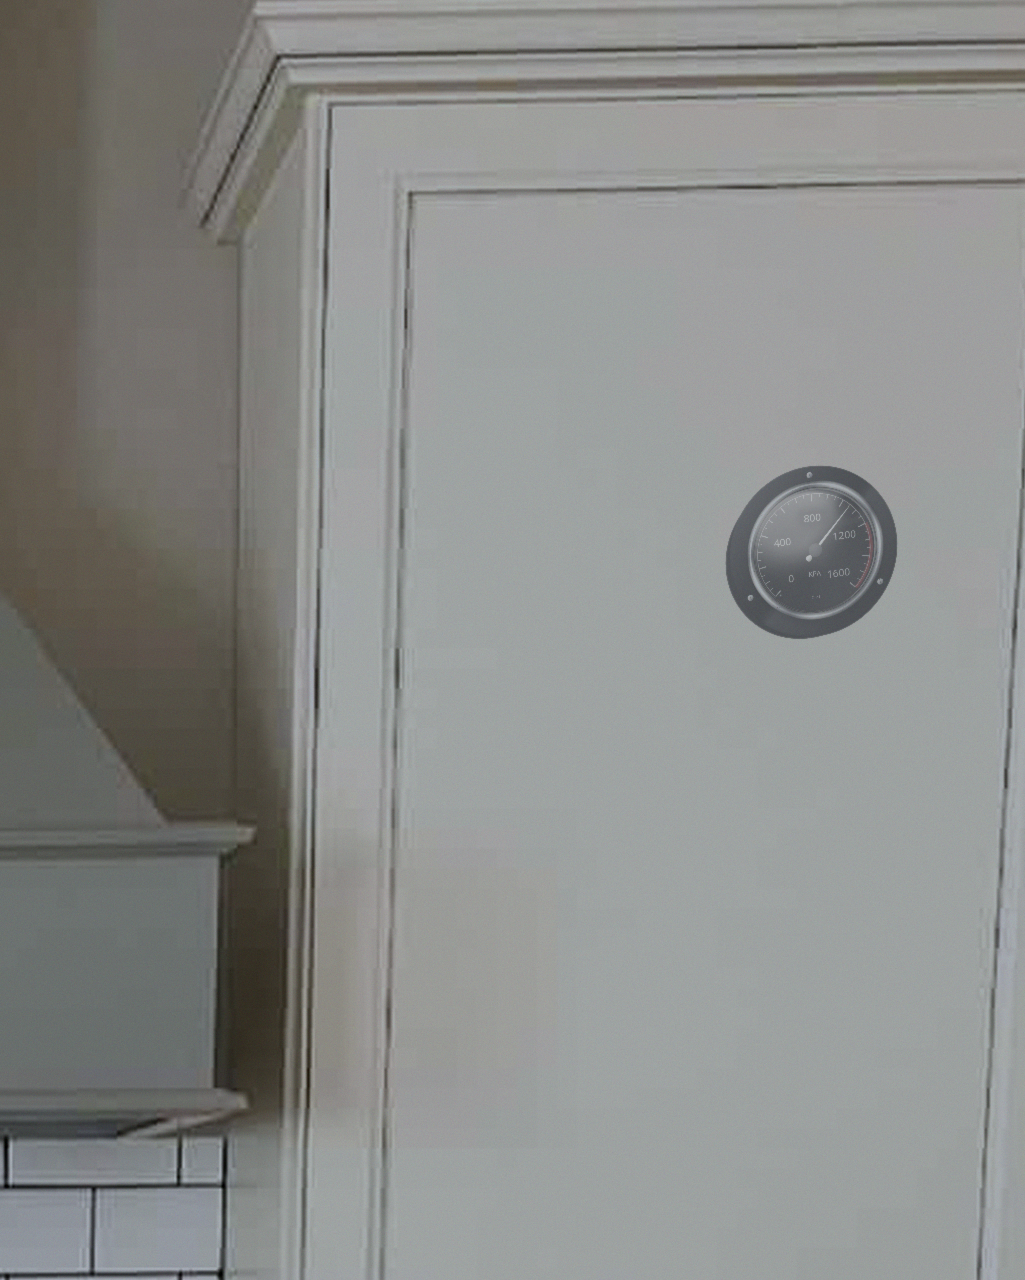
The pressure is **1050** kPa
